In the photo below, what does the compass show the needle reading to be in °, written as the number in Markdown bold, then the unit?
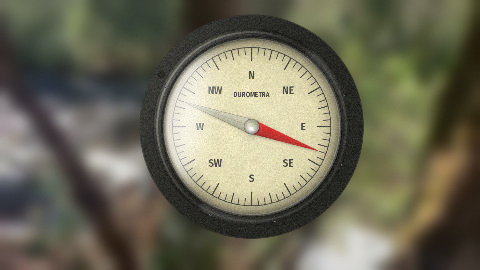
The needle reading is **110** °
